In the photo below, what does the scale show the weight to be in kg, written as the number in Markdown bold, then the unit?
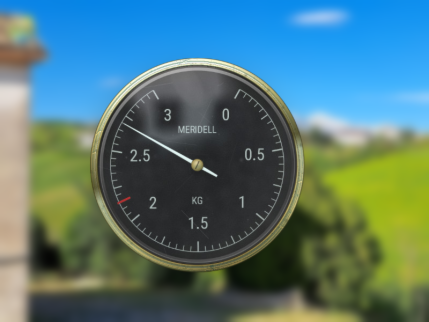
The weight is **2.7** kg
